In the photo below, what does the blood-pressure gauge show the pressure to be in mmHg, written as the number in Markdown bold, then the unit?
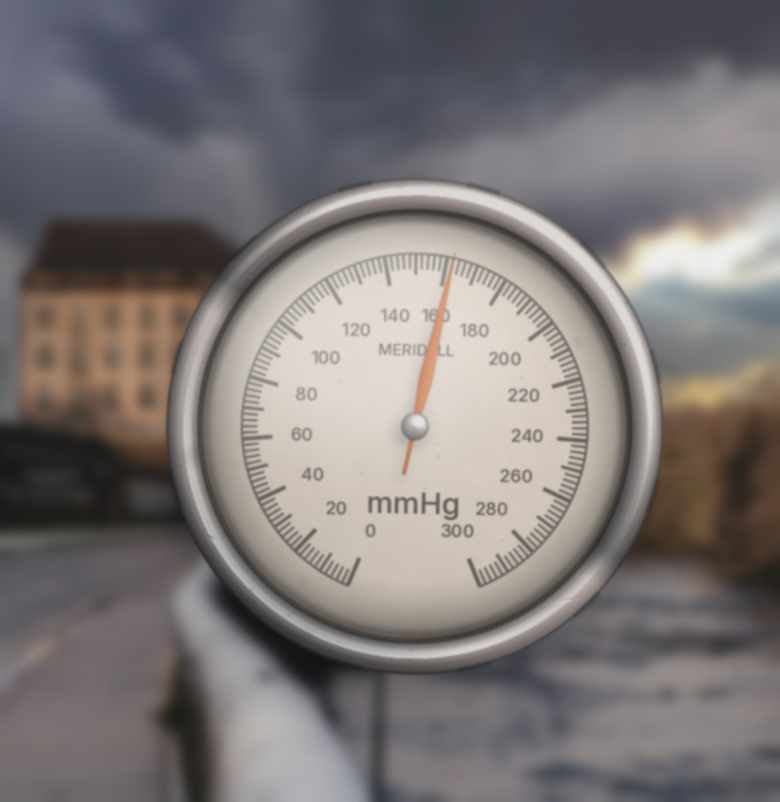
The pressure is **162** mmHg
